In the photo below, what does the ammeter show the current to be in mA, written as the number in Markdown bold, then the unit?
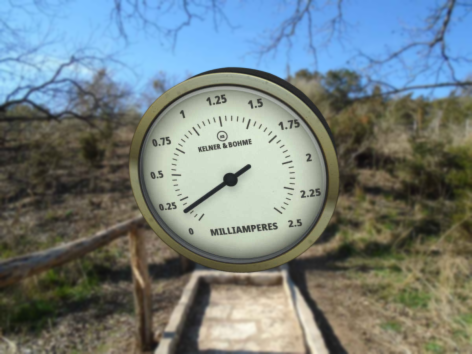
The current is **0.15** mA
